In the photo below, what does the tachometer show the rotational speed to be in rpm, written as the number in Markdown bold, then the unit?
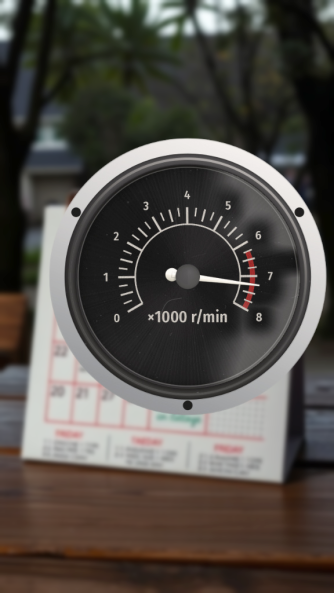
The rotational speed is **7250** rpm
